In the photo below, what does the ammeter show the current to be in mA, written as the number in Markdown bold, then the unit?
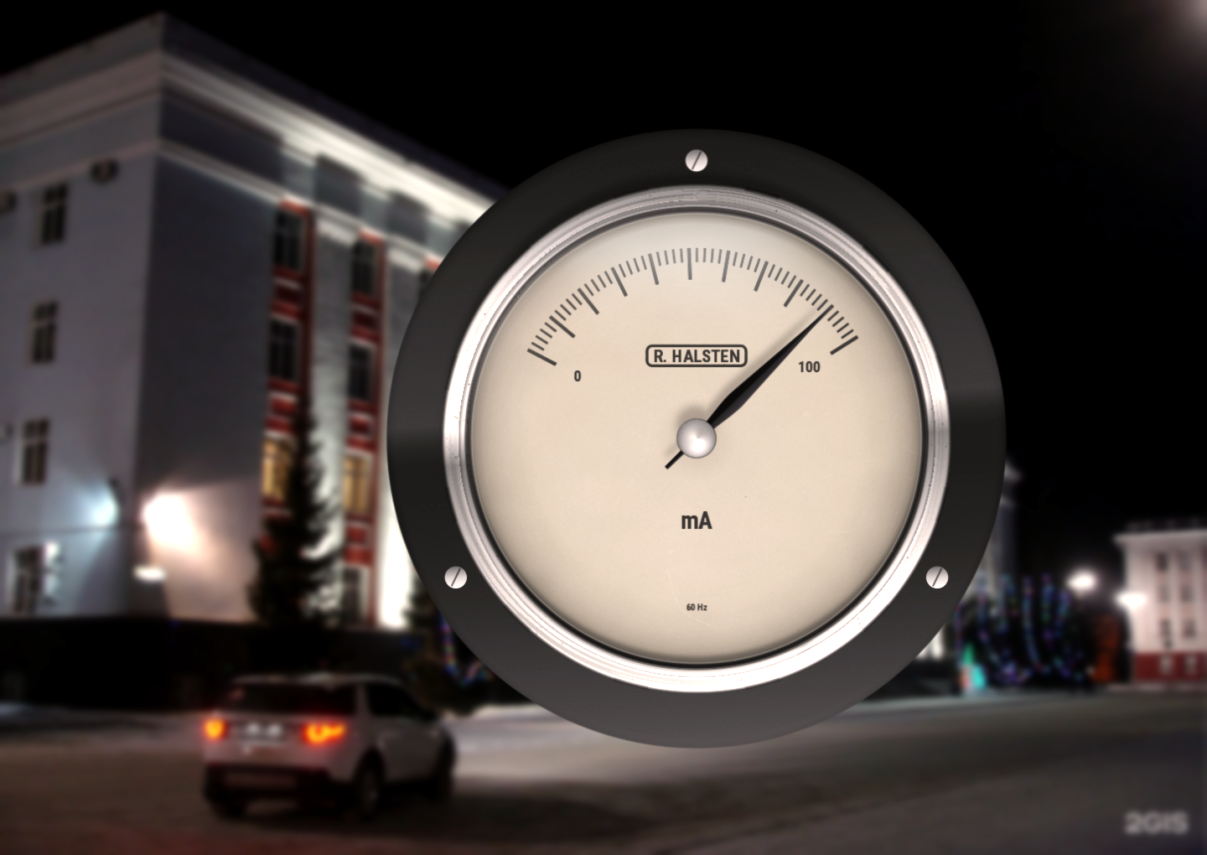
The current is **90** mA
